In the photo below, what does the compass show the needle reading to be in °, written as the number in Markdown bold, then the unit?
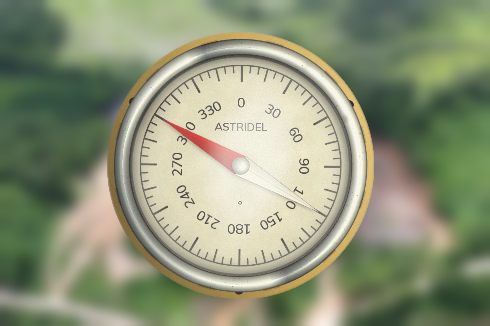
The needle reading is **300** °
